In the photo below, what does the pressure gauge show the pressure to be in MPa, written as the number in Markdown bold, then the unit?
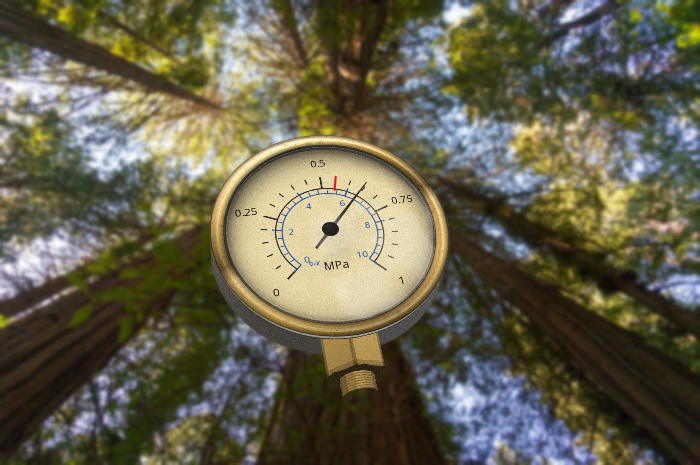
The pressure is **0.65** MPa
